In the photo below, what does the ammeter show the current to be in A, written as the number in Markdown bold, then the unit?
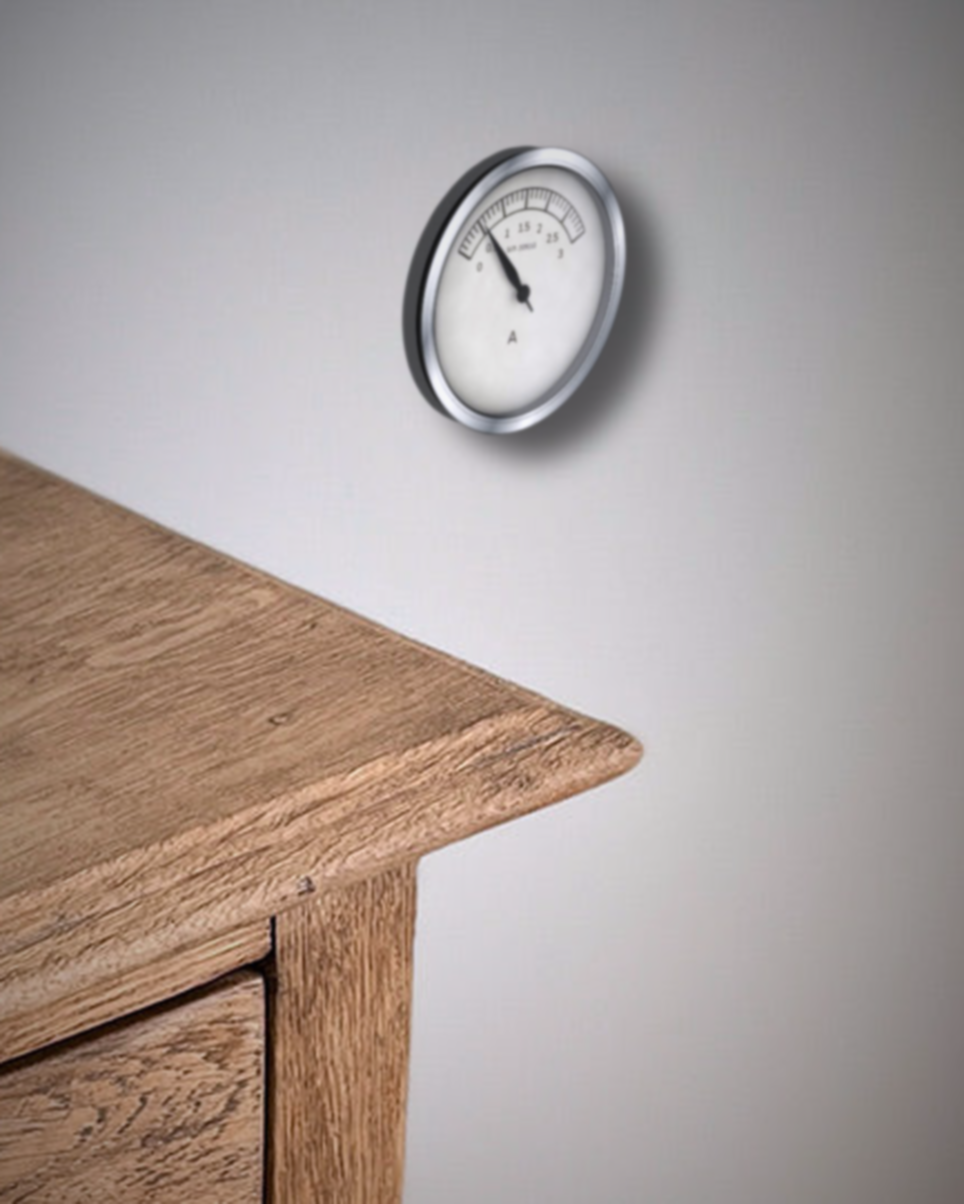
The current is **0.5** A
